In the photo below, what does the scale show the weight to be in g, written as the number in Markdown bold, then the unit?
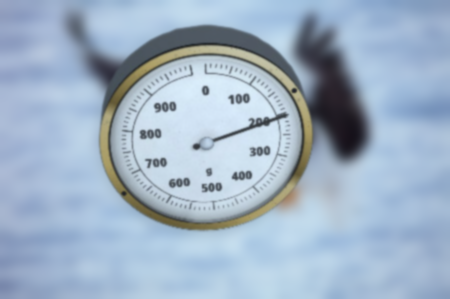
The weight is **200** g
